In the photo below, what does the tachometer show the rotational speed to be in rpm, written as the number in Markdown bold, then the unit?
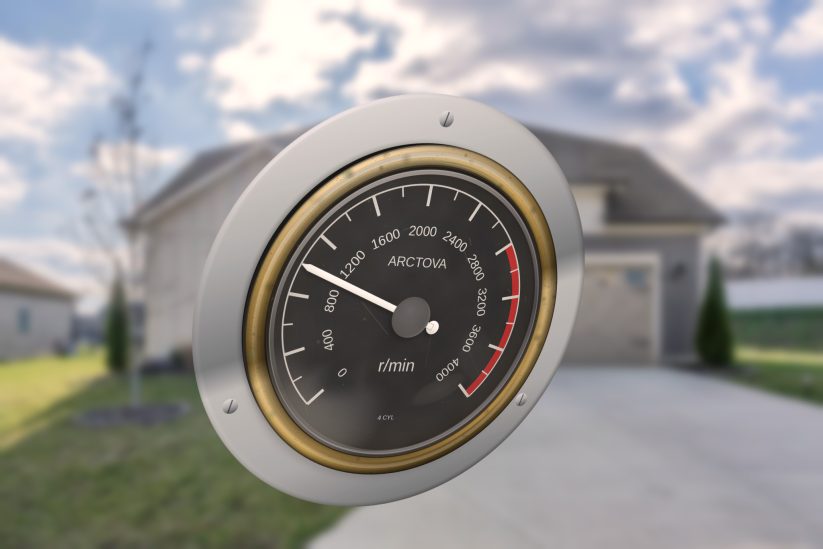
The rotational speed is **1000** rpm
